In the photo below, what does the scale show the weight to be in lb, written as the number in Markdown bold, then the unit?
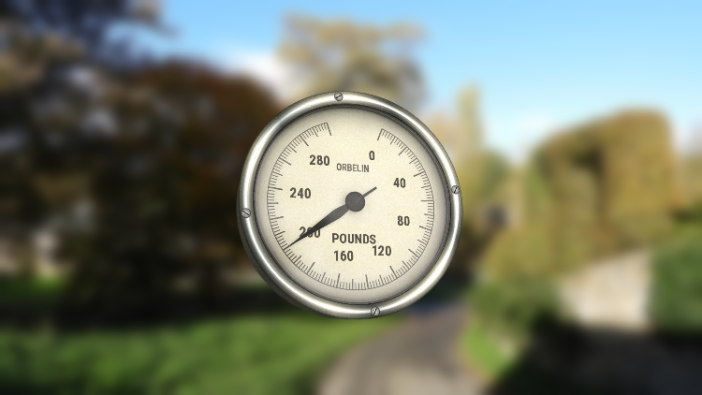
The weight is **200** lb
